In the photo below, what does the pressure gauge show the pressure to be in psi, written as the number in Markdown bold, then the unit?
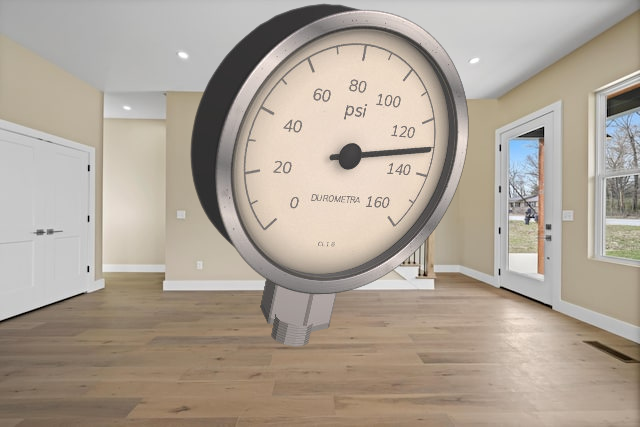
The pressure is **130** psi
